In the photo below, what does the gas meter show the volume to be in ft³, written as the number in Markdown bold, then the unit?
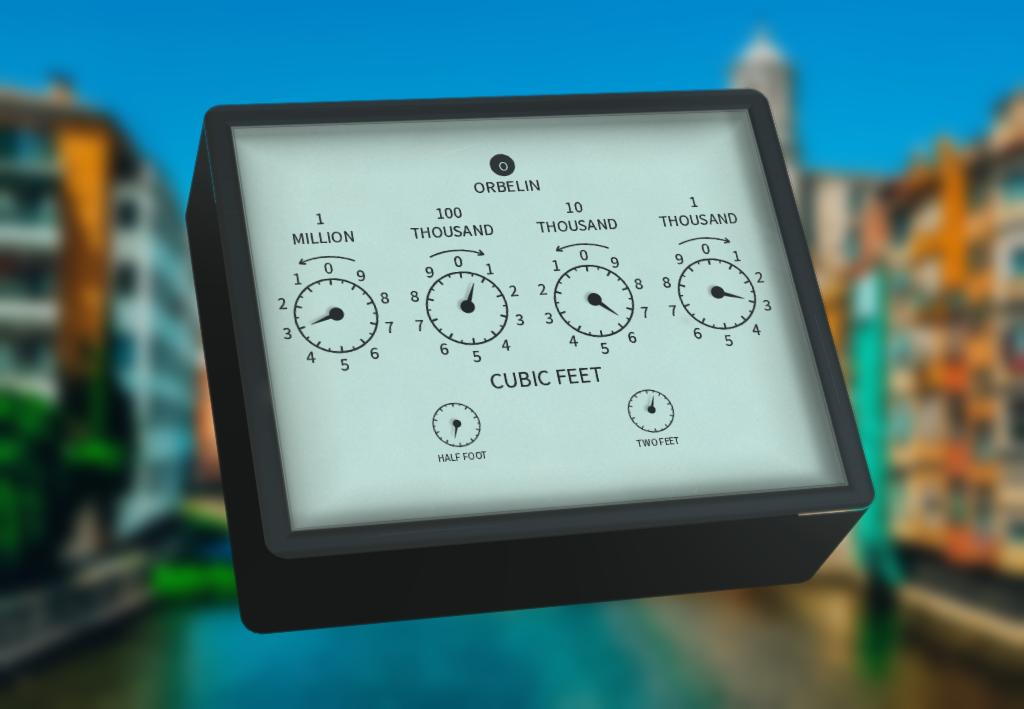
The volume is **306300** ft³
